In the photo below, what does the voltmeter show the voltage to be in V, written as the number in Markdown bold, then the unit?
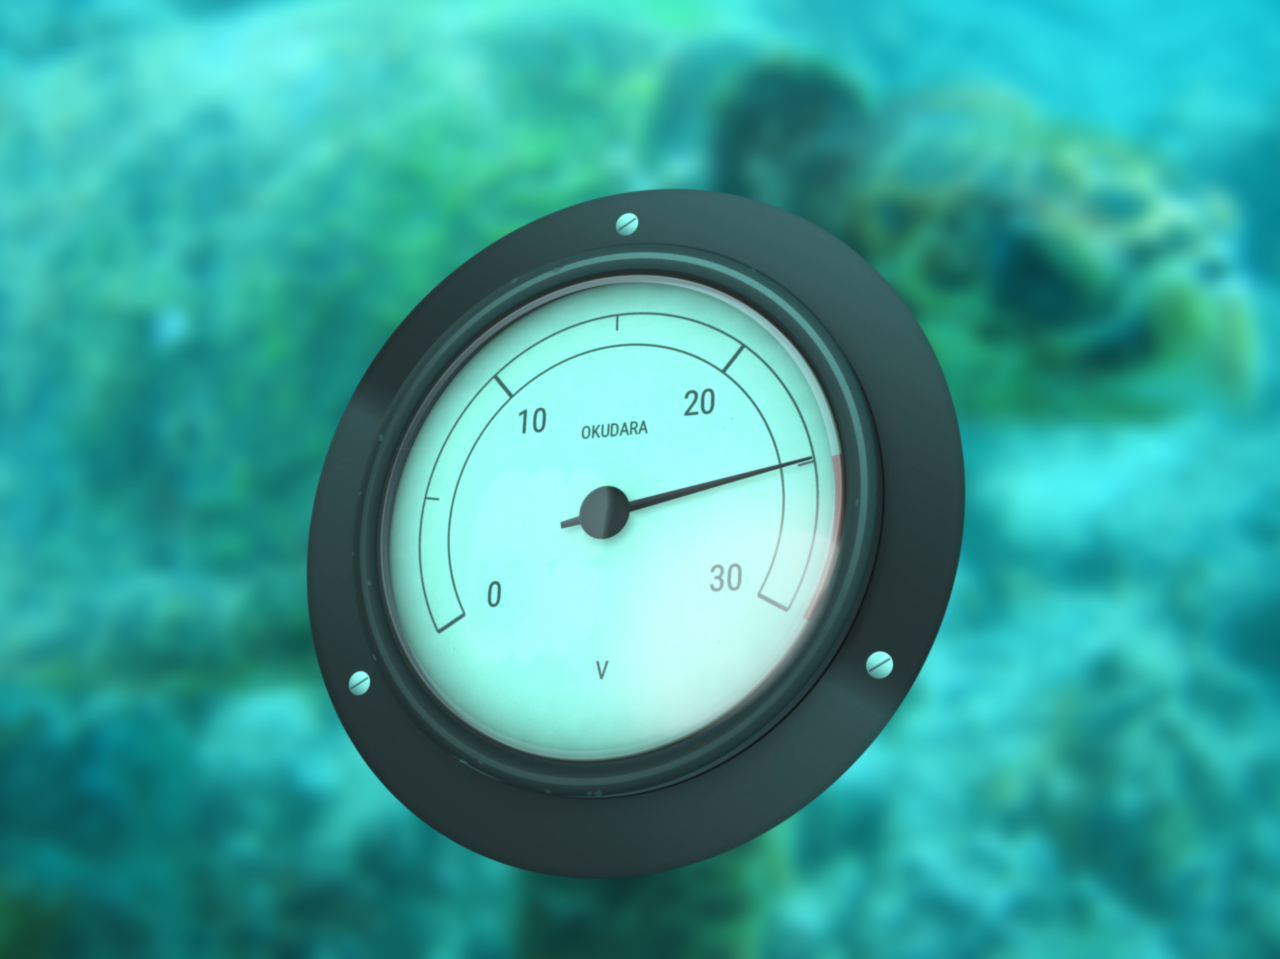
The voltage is **25** V
